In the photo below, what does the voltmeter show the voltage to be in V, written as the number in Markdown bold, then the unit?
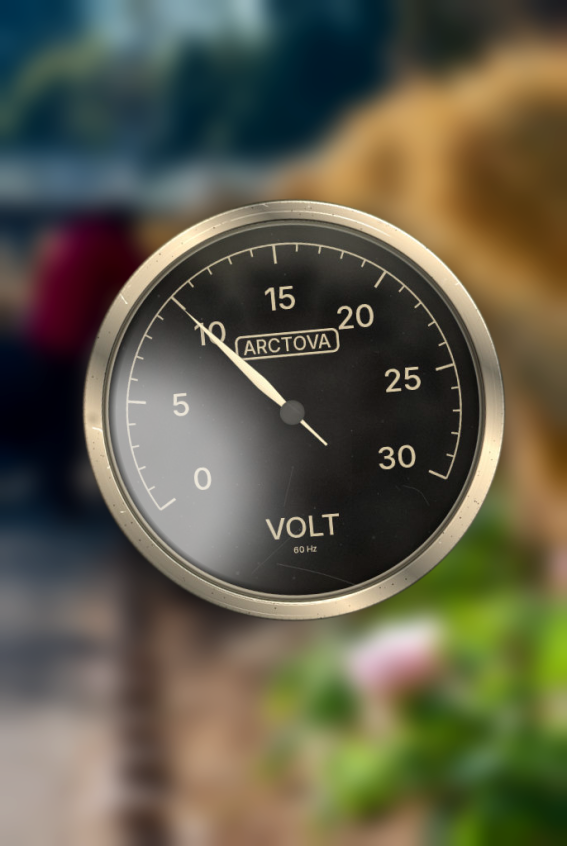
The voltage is **10** V
